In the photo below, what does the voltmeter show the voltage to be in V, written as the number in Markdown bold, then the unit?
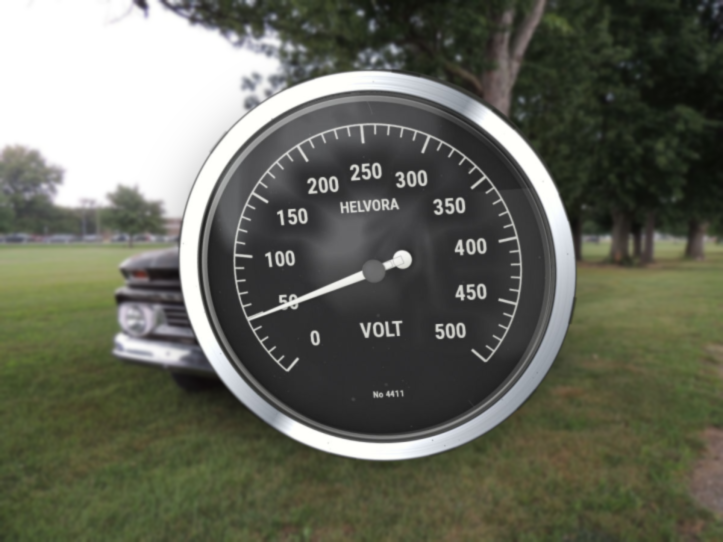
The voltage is **50** V
